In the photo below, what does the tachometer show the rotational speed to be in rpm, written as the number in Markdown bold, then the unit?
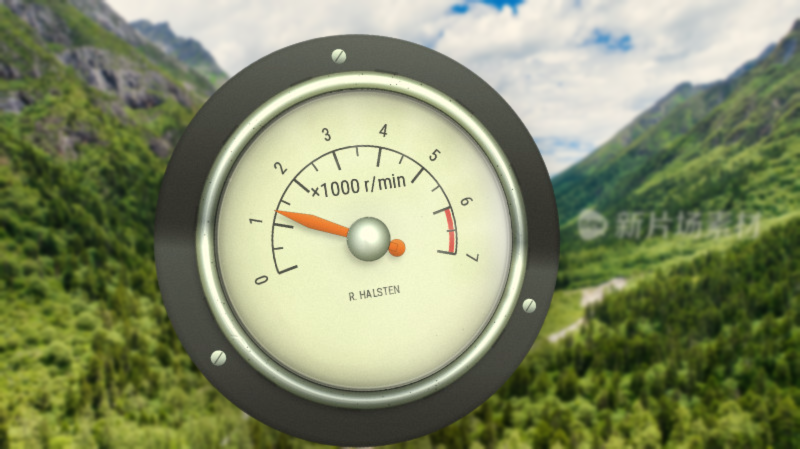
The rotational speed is **1250** rpm
